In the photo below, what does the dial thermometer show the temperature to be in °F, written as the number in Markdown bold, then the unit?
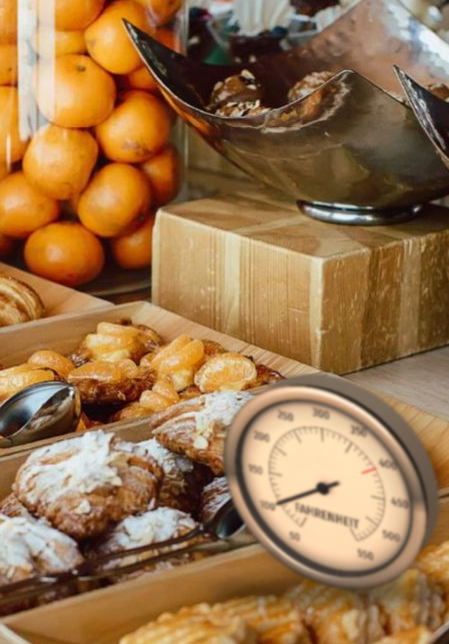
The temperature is **100** °F
